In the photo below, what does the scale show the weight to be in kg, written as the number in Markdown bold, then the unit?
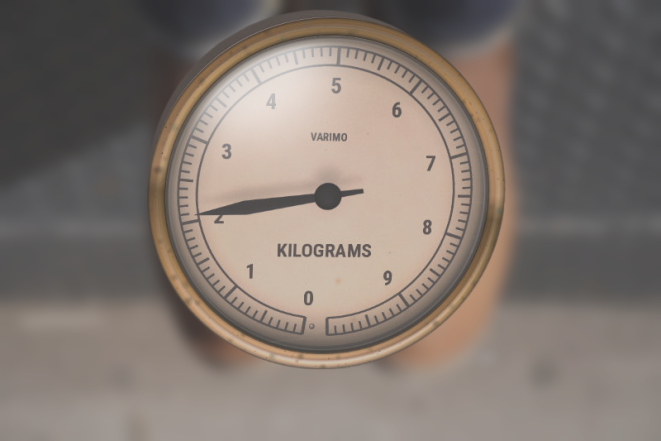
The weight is **2.1** kg
